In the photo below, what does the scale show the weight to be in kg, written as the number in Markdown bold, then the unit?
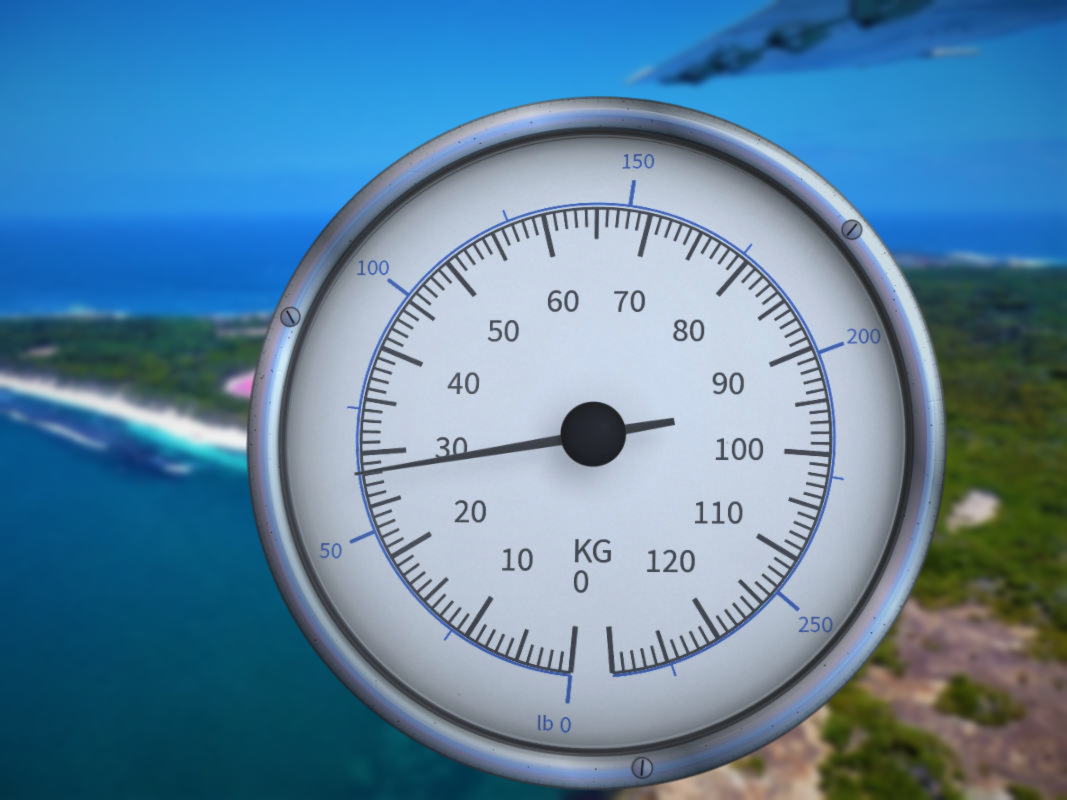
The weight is **28** kg
